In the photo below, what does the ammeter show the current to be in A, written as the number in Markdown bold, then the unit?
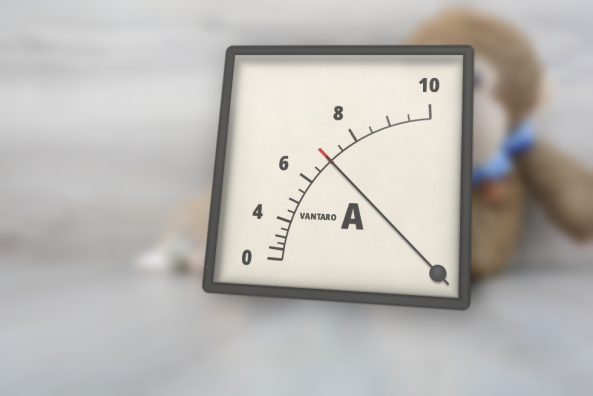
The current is **7** A
